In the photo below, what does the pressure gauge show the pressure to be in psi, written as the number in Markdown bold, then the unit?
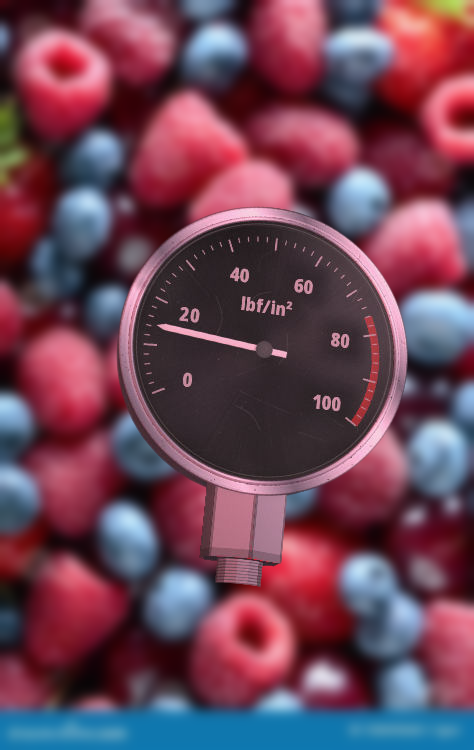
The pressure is **14** psi
